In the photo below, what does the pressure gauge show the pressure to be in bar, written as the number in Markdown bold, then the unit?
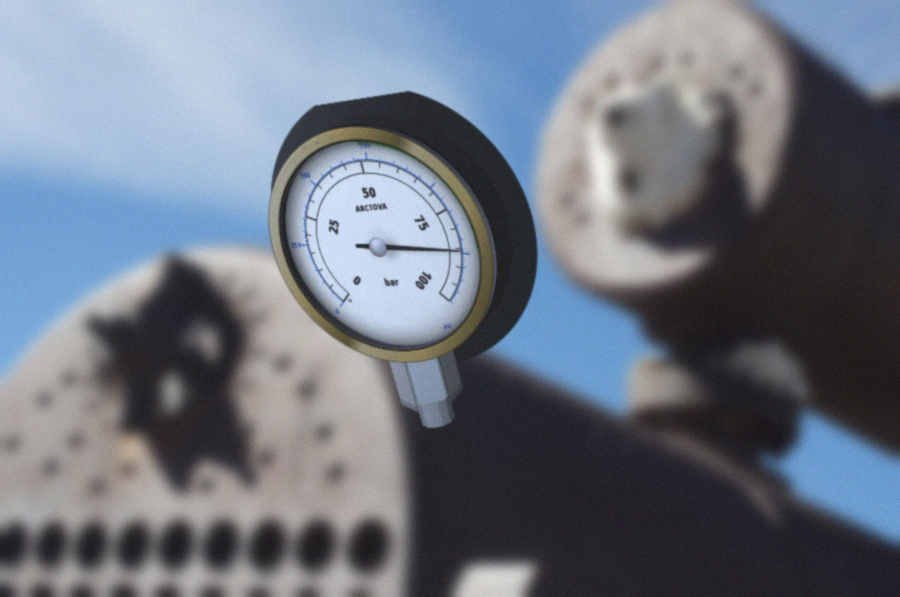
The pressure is **85** bar
